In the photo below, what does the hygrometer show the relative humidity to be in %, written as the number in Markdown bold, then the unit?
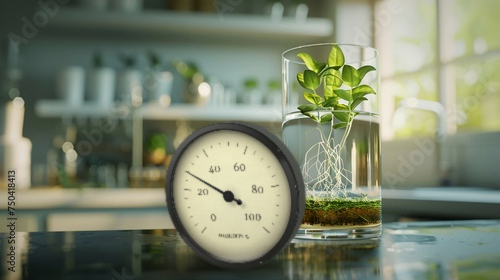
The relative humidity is **28** %
